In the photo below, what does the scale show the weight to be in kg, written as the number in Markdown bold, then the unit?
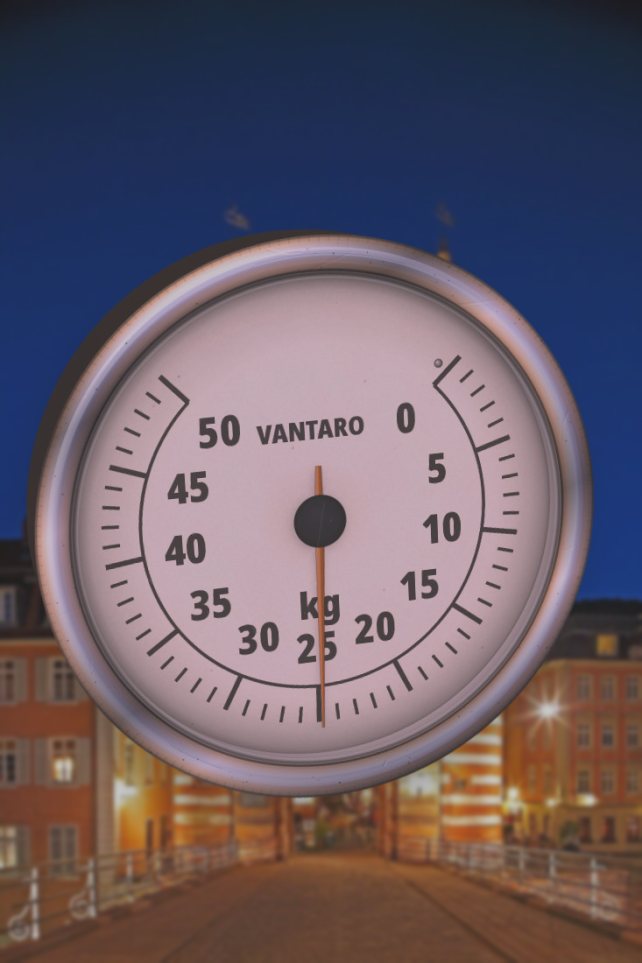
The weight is **25** kg
